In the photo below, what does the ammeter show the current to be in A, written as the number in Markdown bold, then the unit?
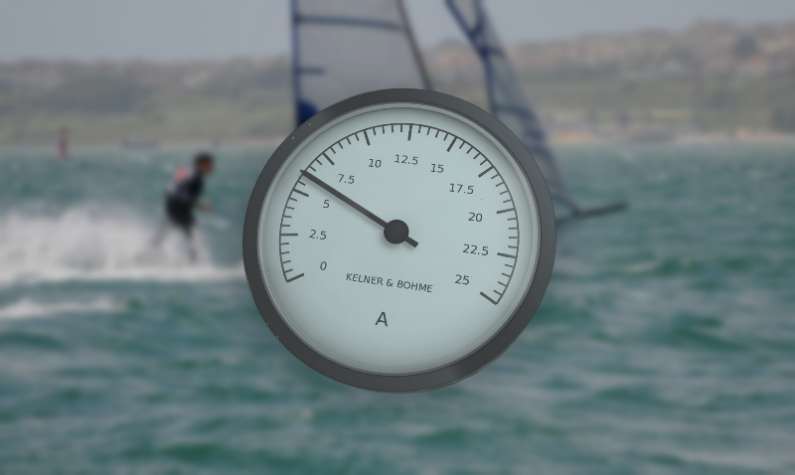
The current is **6** A
